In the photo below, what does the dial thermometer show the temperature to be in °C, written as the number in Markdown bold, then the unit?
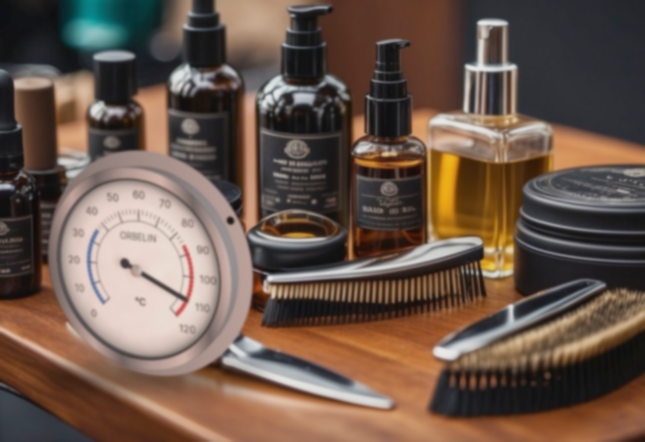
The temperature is **110** °C
